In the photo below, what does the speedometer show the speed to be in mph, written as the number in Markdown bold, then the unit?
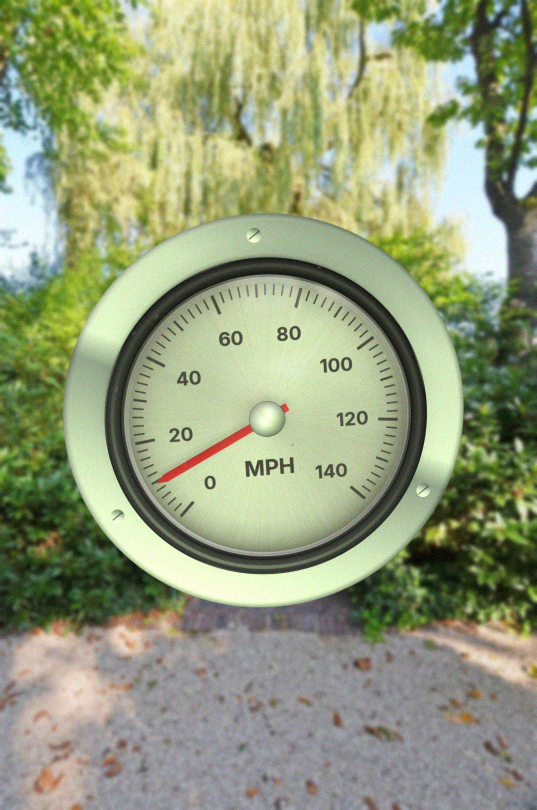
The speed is **10** mph
